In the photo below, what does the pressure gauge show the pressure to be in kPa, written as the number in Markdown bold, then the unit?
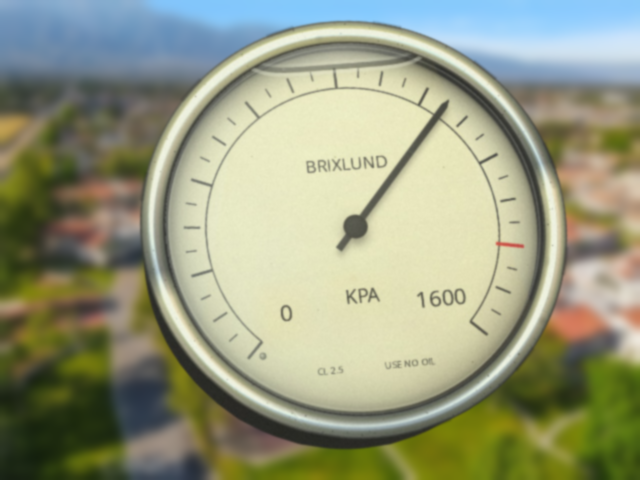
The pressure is **1050** kPa
